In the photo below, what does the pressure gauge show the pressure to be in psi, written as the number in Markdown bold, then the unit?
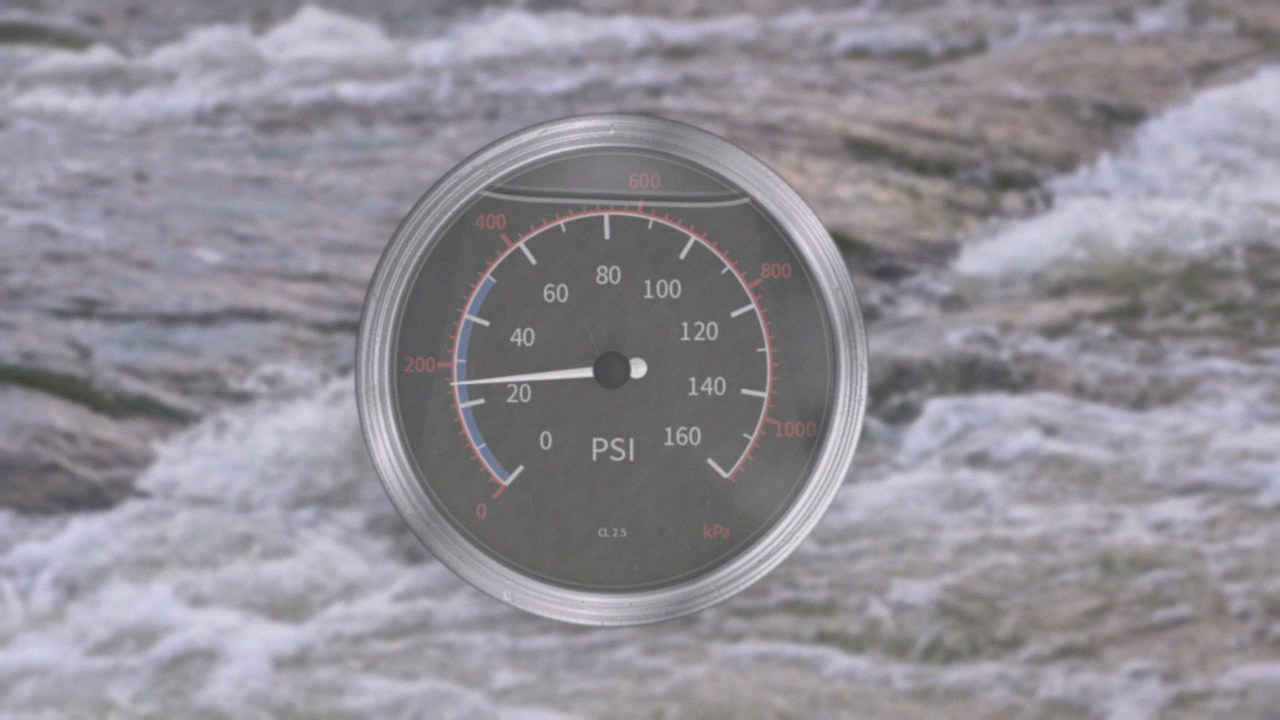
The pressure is **25** psi
